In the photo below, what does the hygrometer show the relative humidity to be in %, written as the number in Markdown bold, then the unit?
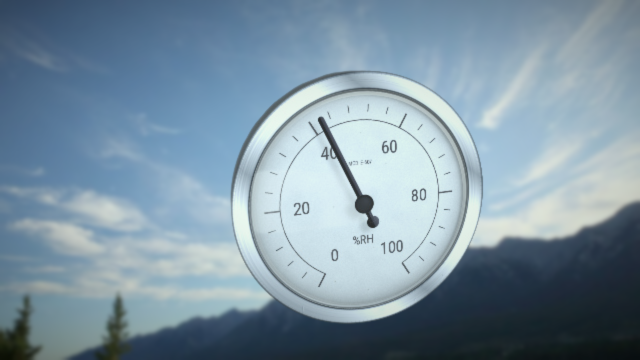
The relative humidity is **42** %
